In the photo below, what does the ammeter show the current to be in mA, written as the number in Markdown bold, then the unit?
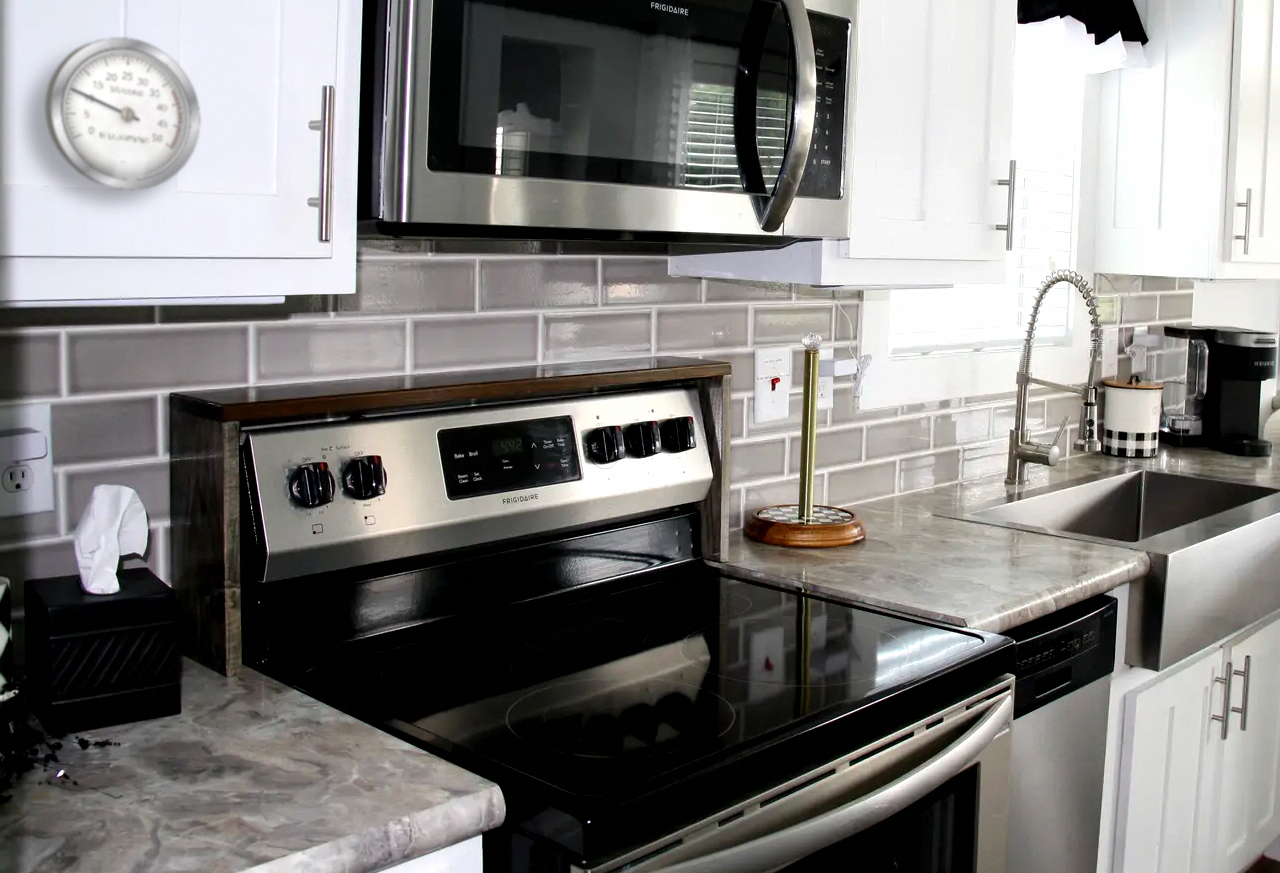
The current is **10** mA
